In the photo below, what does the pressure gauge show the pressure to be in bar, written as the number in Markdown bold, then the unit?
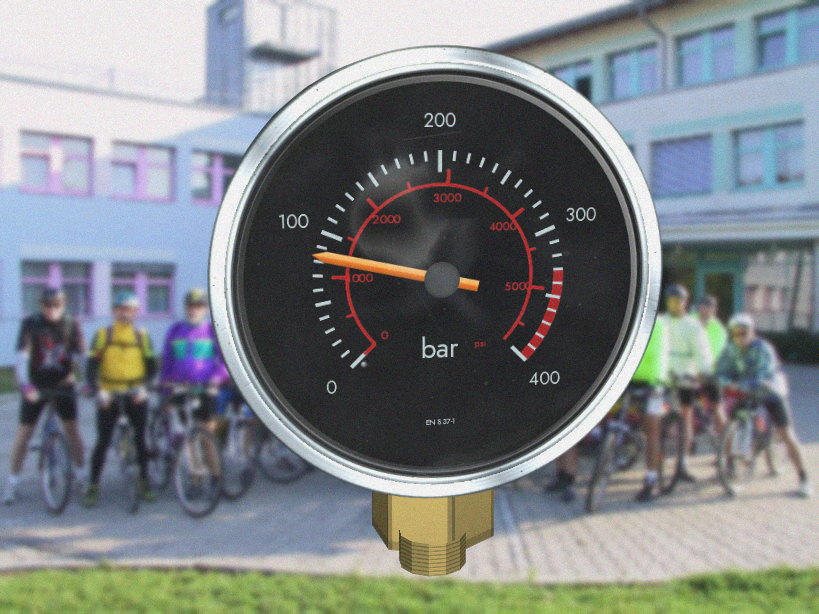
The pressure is **85** bar
